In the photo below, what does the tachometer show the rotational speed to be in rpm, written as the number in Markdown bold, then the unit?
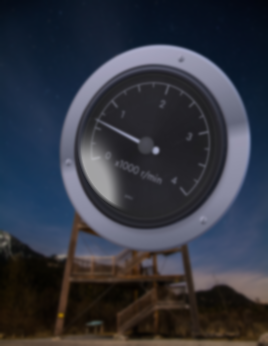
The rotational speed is **625** rpm
